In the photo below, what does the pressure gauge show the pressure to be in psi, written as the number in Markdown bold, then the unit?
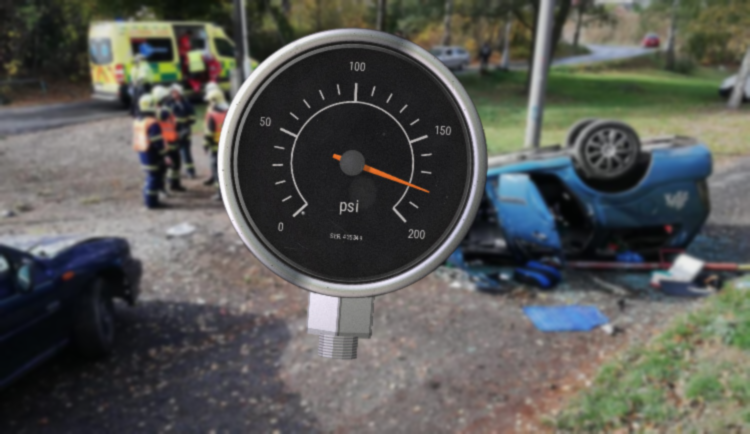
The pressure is **180** psi
